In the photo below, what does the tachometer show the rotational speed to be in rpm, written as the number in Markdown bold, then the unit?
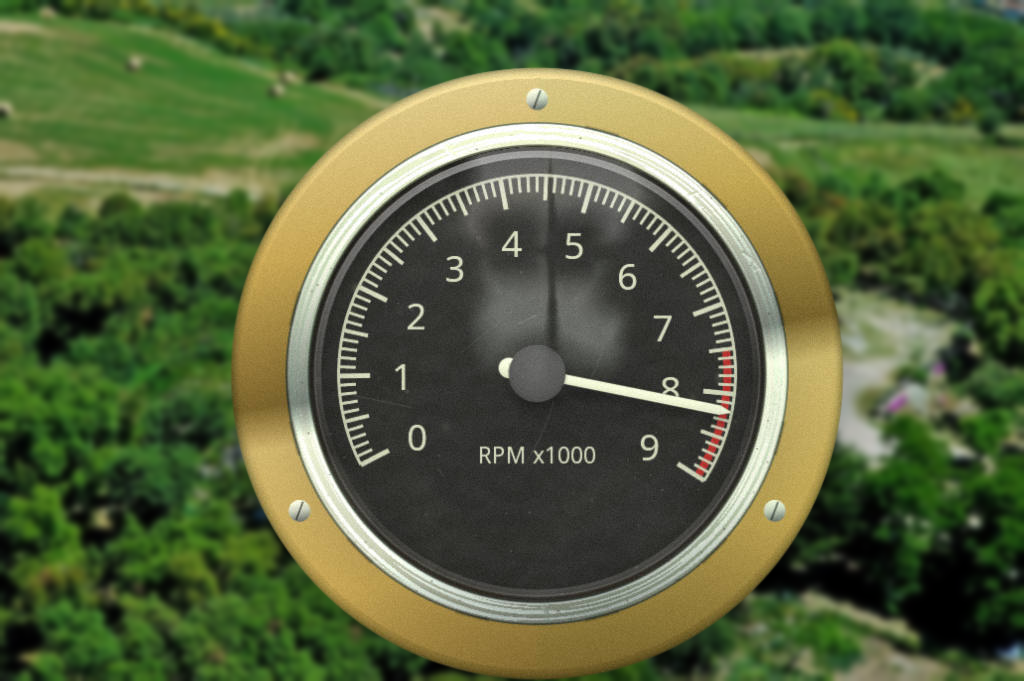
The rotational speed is **8200** rpm
